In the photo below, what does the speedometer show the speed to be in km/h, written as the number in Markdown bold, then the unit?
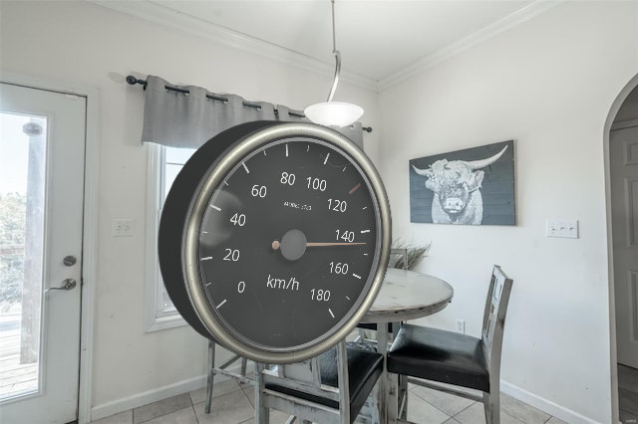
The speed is **145** km/h
